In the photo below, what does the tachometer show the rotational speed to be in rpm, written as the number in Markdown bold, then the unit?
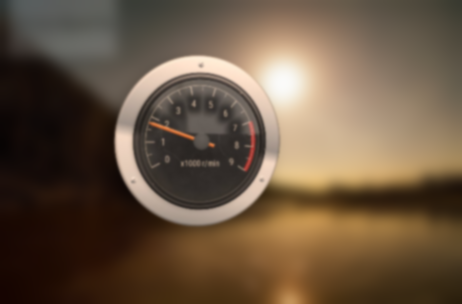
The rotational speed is **1750** rpm
